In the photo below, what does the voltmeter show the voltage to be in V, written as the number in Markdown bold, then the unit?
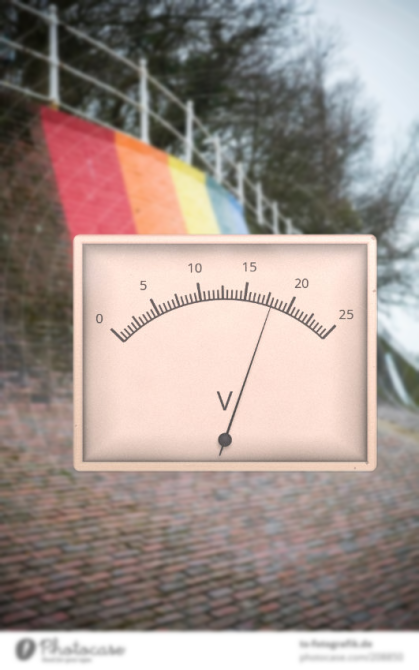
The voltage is **18** V
